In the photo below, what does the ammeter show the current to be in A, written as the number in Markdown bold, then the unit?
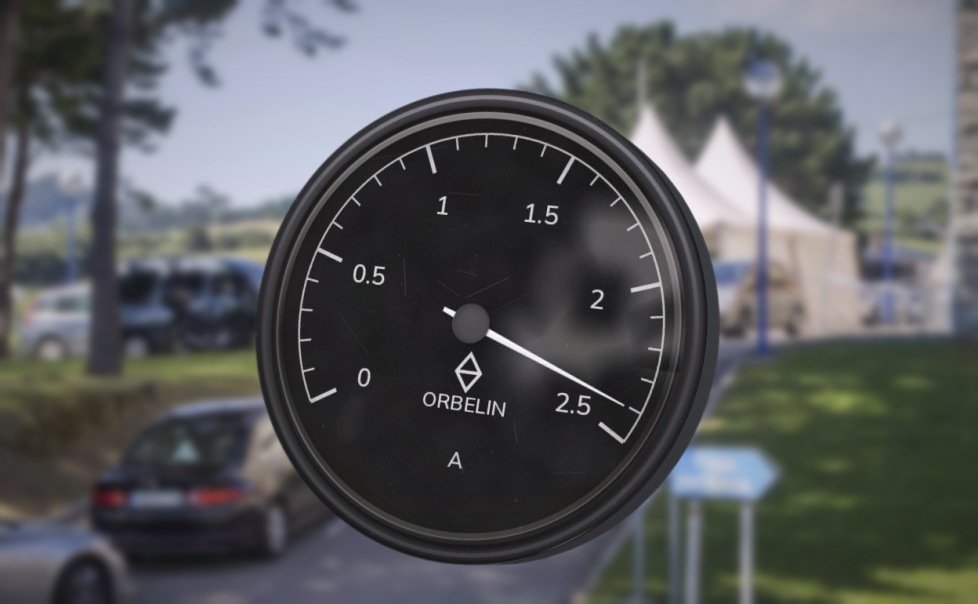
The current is **2.4** A
